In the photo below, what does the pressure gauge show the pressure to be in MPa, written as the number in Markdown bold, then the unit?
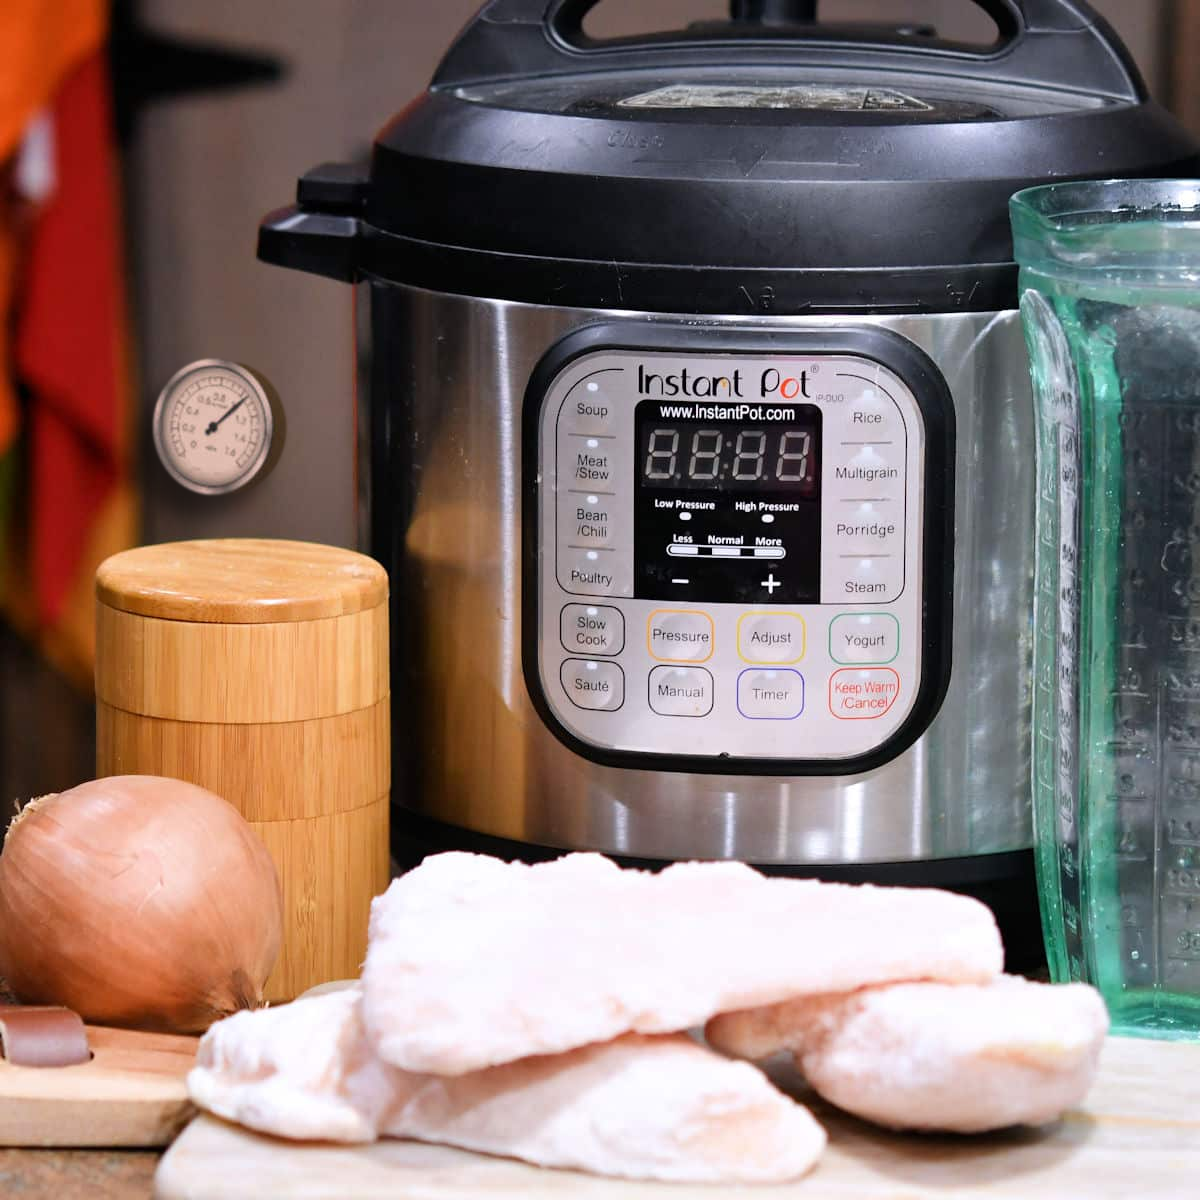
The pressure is **1.05** MPa
